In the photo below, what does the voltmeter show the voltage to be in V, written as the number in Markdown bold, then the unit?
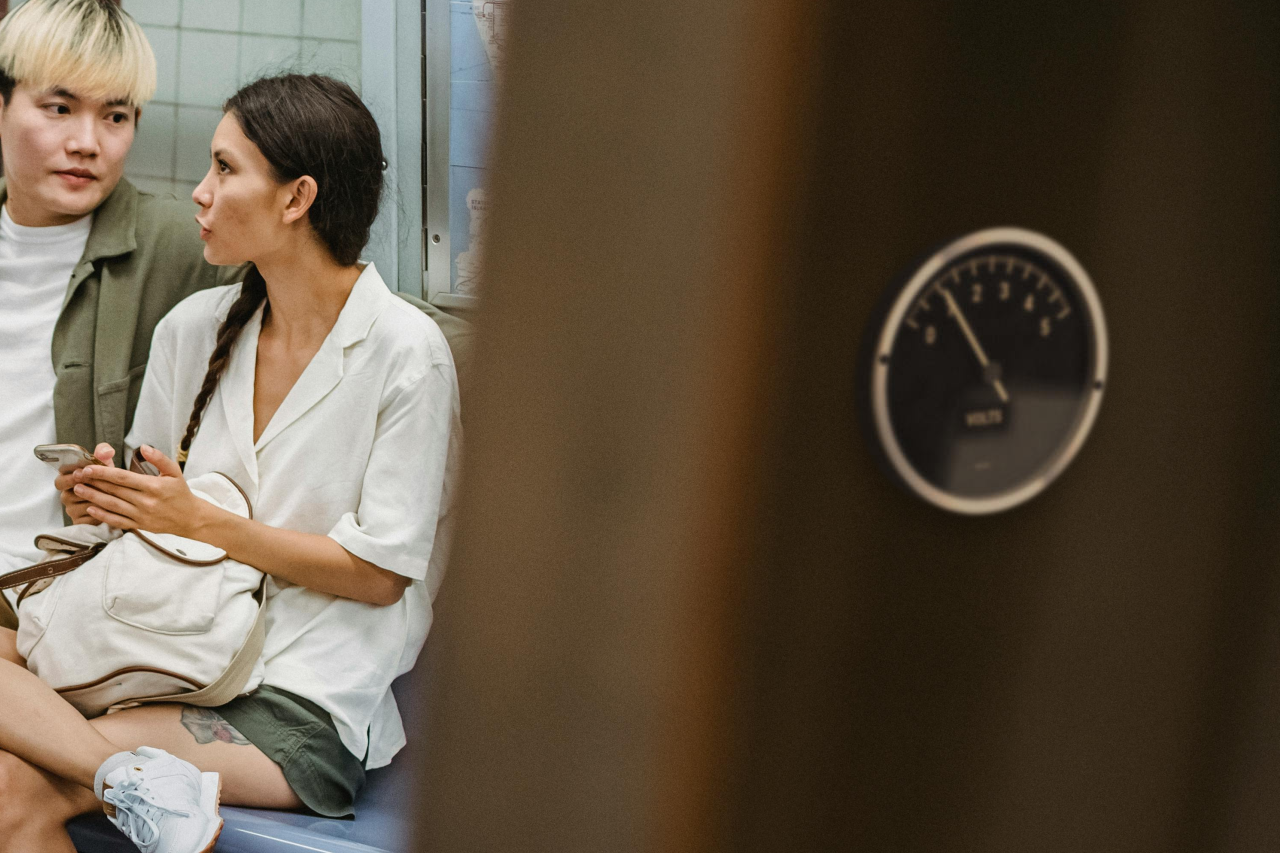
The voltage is **1** V
